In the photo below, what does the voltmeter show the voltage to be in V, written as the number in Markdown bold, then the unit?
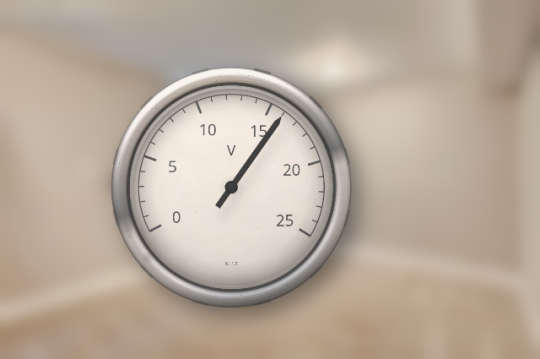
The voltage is **16** V
